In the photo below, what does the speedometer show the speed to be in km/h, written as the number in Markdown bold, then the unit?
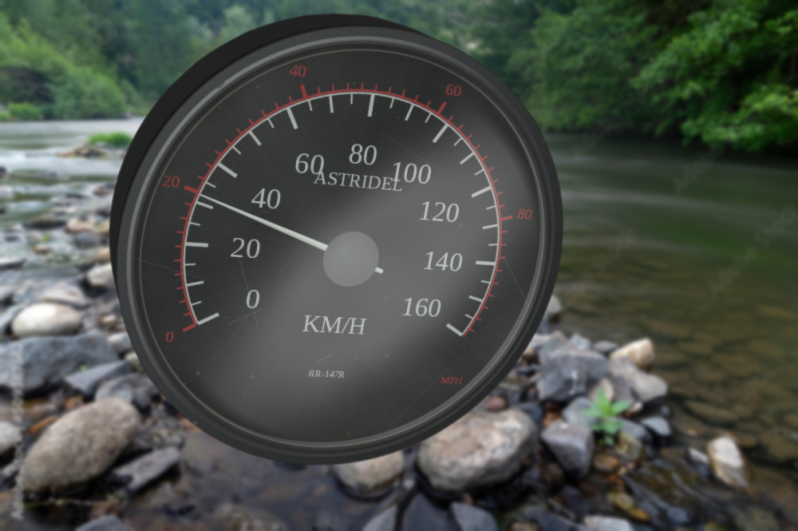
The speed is **32.5** km/h
